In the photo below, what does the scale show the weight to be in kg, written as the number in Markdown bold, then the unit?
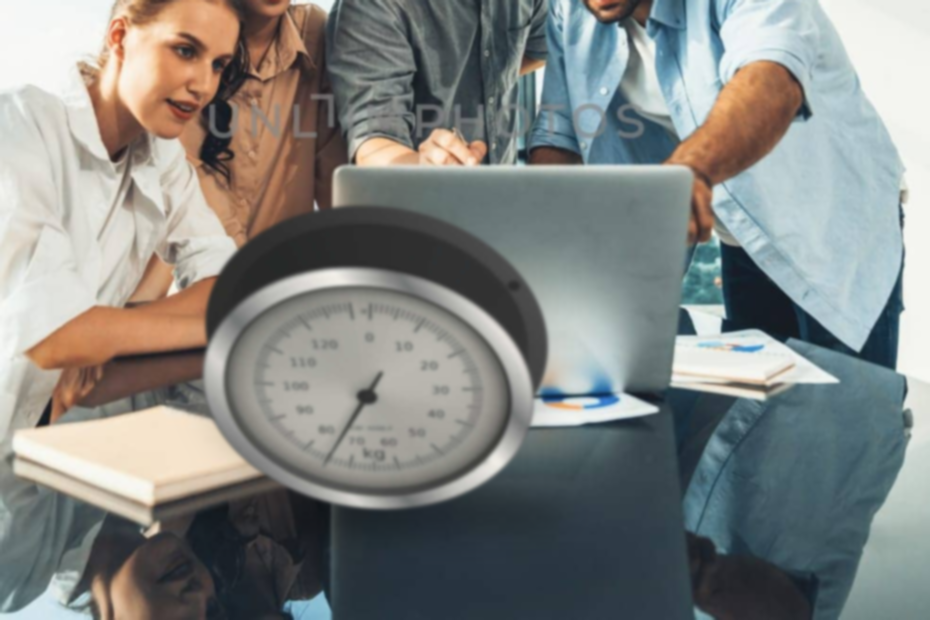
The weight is **75** kg
